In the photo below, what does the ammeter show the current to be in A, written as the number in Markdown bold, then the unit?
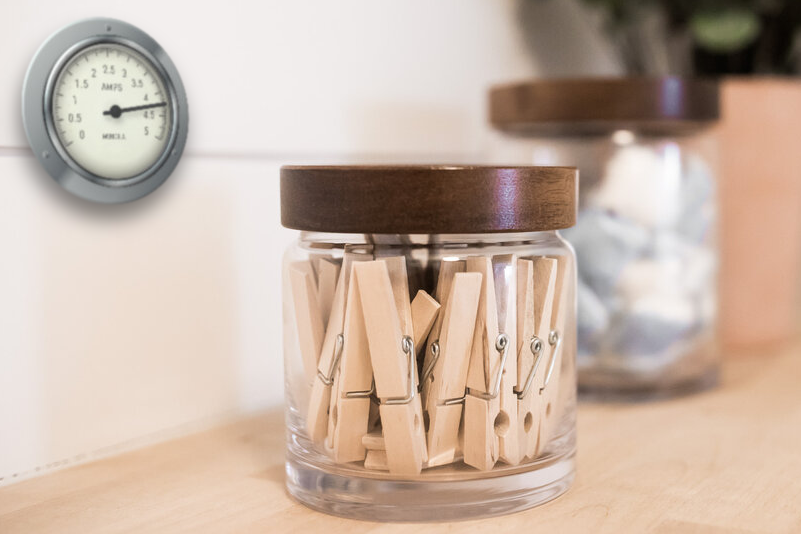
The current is **4.25** A
